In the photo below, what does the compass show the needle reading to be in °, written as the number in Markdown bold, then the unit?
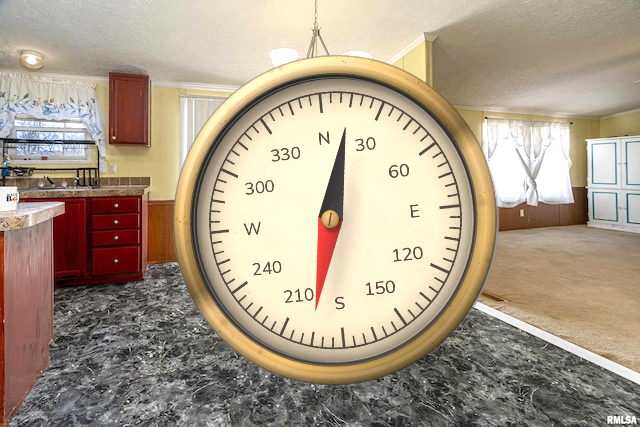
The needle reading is **195** °
